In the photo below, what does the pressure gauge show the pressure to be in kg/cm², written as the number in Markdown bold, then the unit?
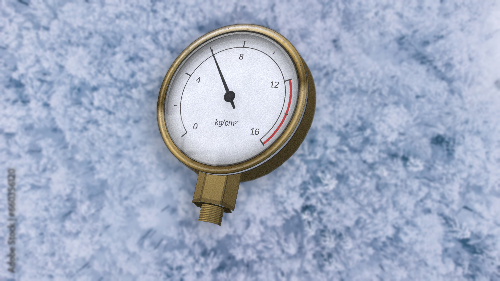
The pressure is **6** kg/cm²
